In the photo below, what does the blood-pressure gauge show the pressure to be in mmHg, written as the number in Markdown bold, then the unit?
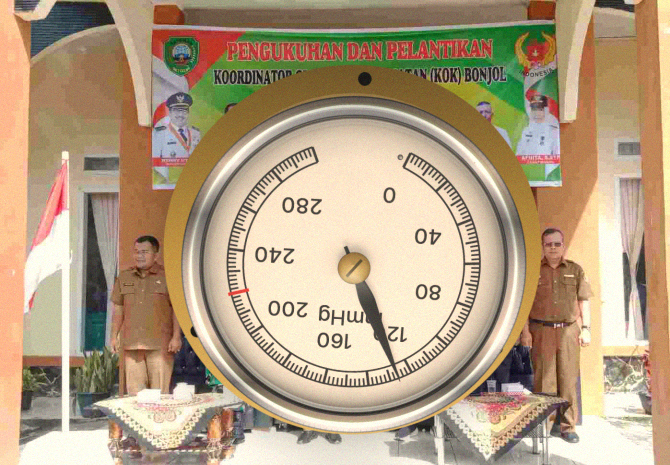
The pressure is **126** mmHg
